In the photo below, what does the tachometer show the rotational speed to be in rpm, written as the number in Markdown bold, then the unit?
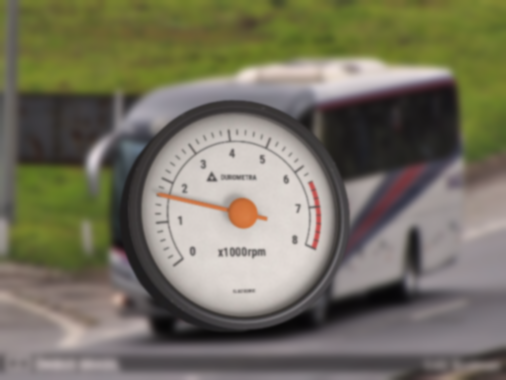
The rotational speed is **1600** rpm
